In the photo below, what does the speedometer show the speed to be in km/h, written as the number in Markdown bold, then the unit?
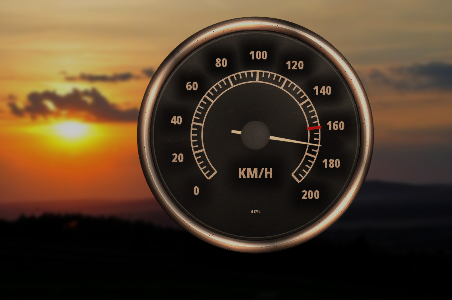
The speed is **172** km/h
